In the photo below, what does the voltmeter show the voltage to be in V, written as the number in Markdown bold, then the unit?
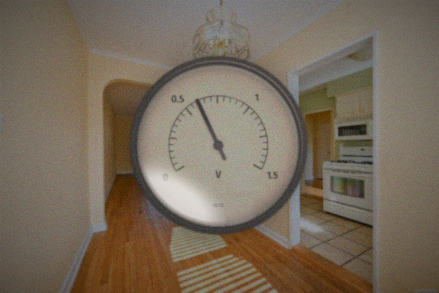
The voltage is **0.6** V
